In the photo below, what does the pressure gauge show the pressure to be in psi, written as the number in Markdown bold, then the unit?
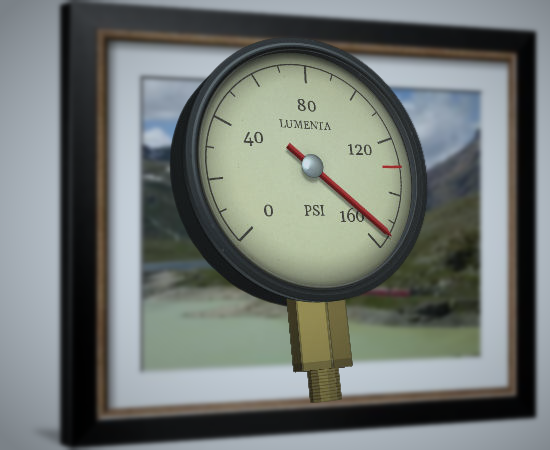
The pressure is **155** psi
